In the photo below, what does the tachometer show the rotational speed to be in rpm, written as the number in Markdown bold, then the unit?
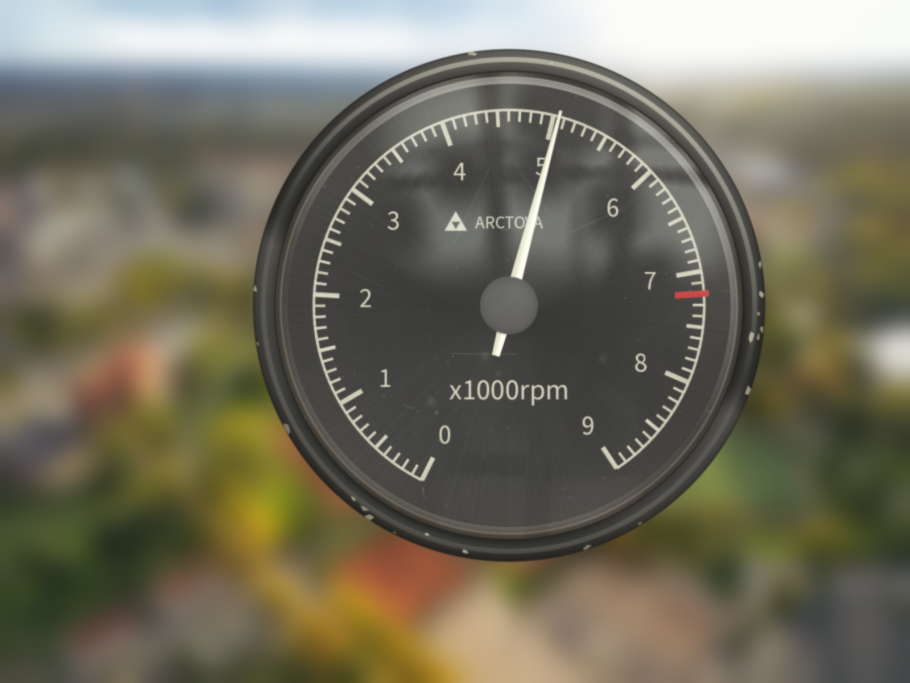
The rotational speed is **5050** rpm
